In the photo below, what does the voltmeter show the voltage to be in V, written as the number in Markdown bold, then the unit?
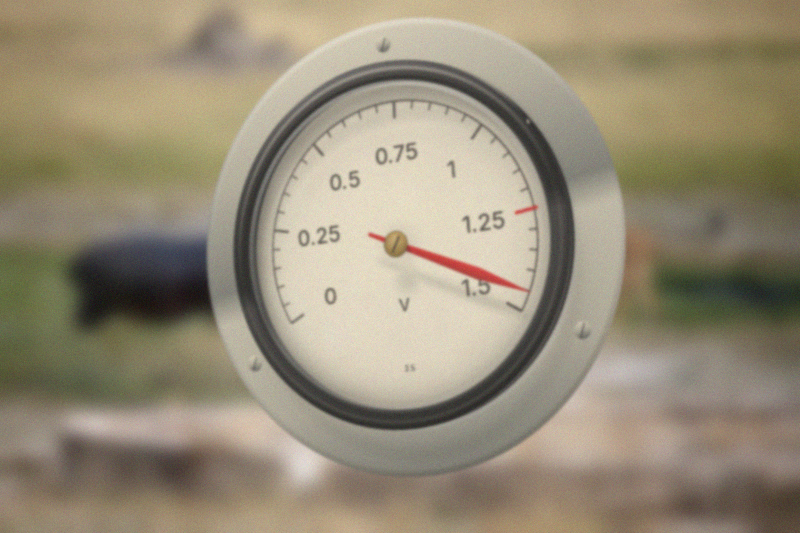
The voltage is **1.45** V
